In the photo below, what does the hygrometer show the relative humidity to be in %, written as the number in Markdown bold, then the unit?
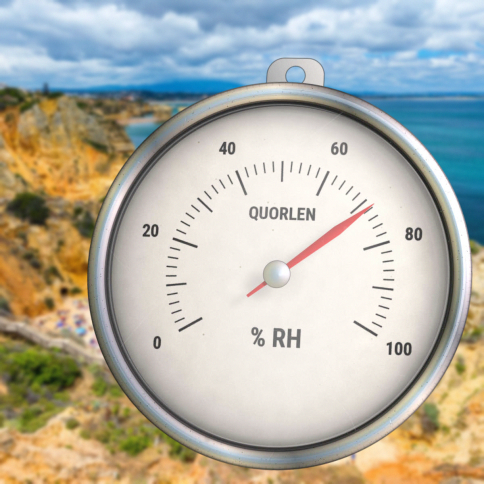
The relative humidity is **72** %
